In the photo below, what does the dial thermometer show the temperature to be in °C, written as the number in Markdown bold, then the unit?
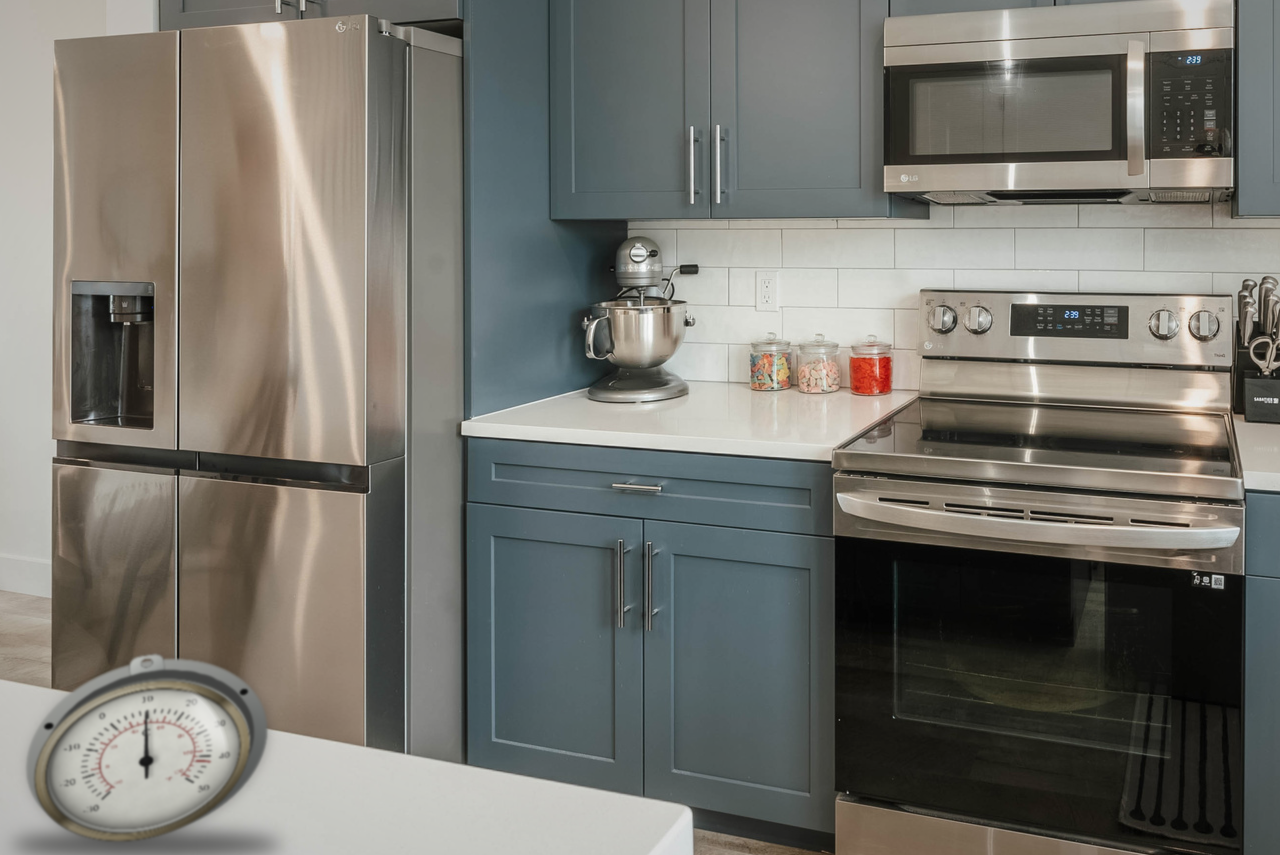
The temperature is **10** °C
